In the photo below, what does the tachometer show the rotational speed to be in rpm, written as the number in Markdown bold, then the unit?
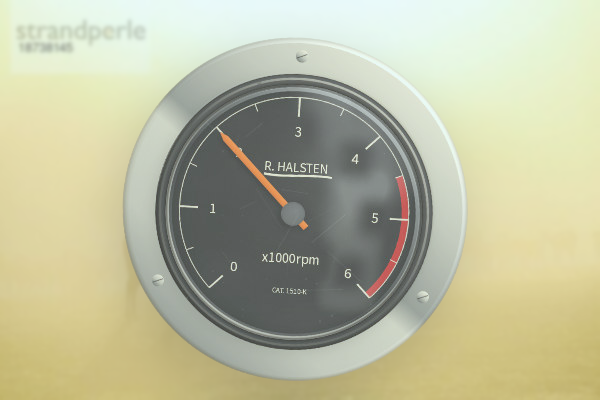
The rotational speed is **2000** rpm
